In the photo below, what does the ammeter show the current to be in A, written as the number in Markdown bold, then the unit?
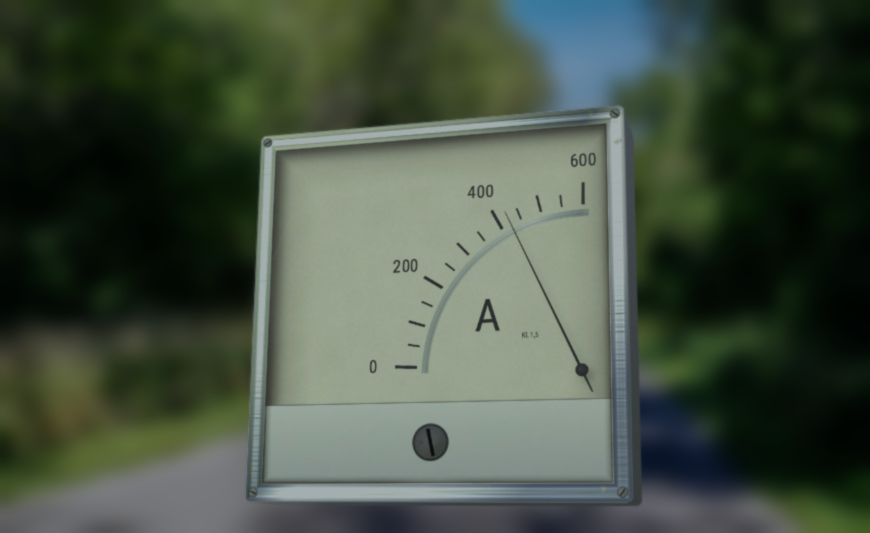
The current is **425** A
